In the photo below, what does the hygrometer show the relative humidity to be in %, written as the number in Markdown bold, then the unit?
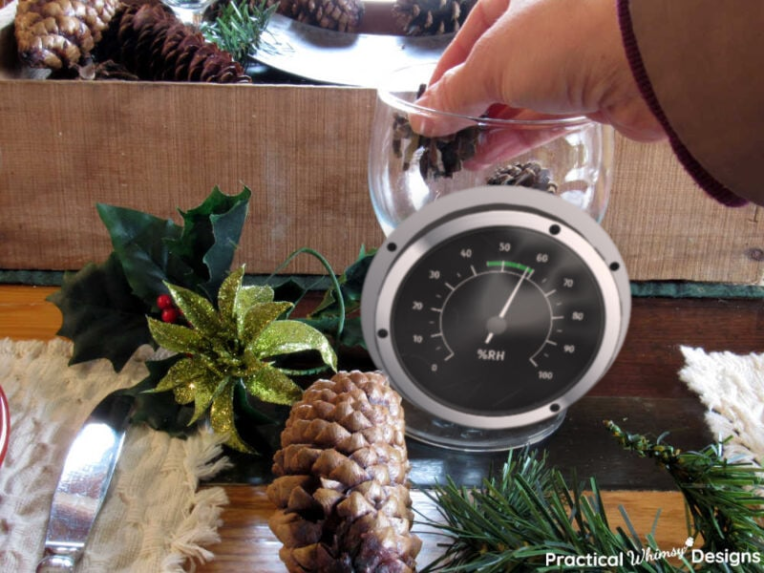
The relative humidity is **57.5** %
